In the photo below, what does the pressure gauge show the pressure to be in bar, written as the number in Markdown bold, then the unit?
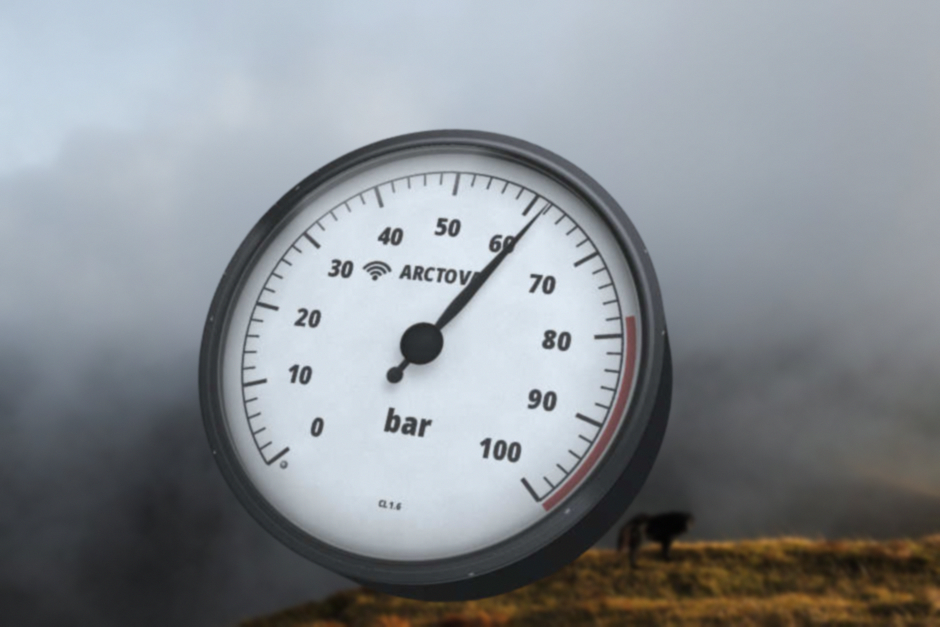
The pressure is **62** bar
